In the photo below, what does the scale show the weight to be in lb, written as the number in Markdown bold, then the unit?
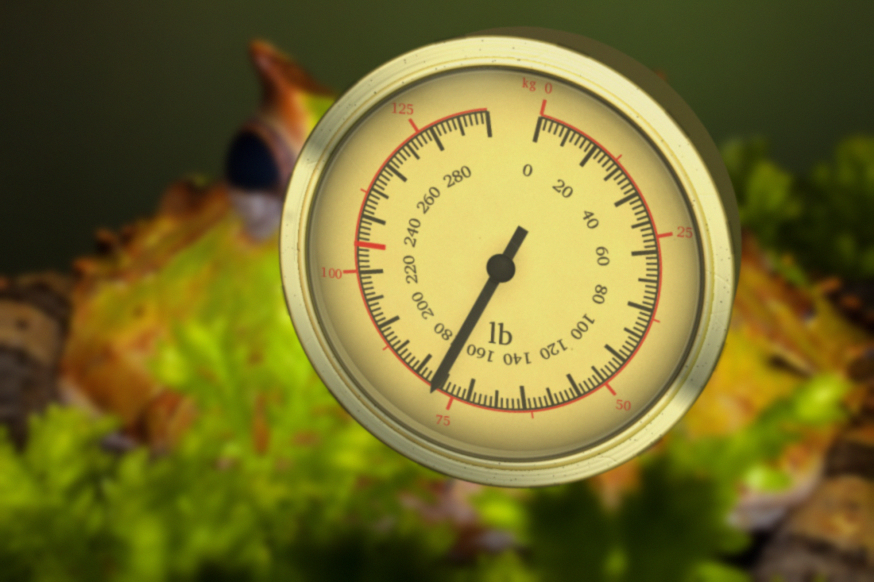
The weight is **172** lb
